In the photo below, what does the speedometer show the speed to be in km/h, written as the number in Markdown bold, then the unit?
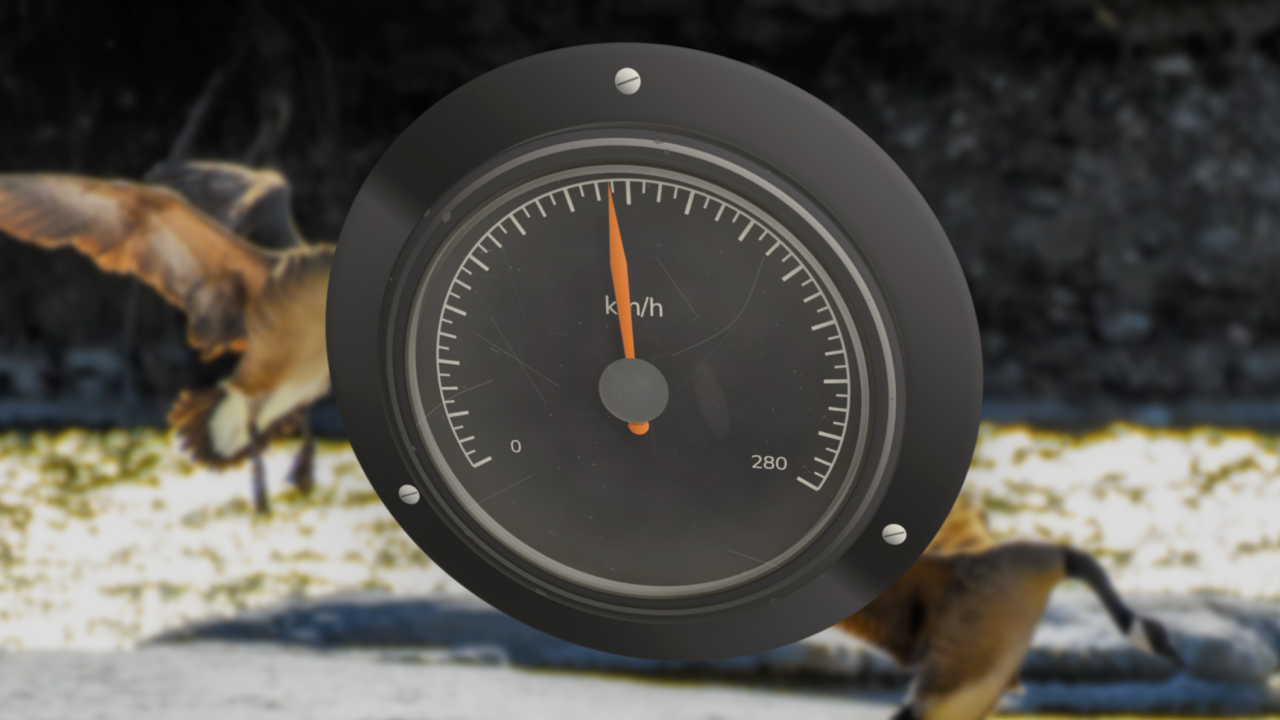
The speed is **135** km/h
